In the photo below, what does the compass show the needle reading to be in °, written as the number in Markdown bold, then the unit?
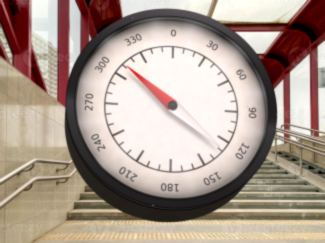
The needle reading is **310** °
